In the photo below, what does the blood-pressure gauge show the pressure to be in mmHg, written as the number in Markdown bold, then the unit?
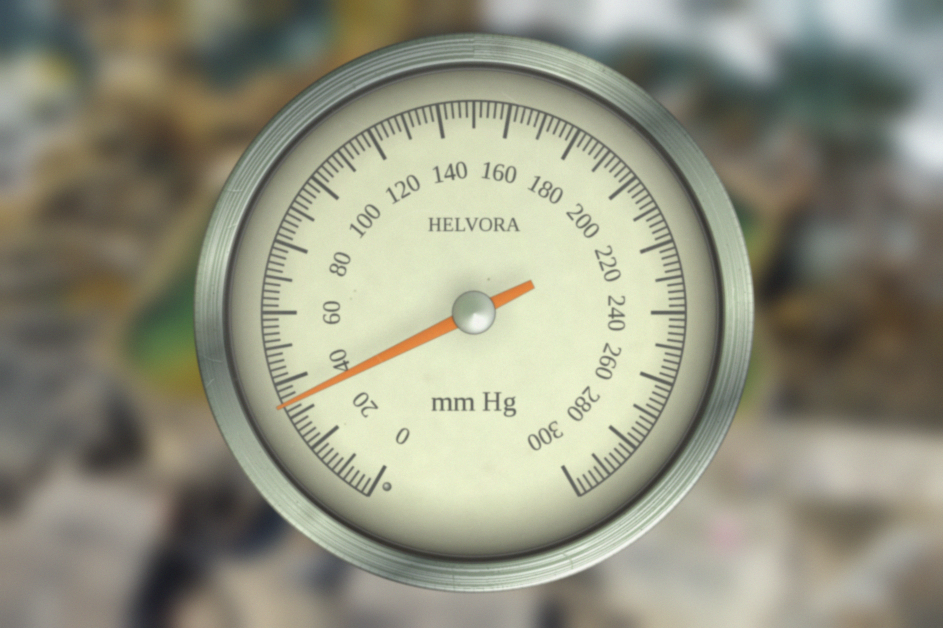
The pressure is **34** mmHg
